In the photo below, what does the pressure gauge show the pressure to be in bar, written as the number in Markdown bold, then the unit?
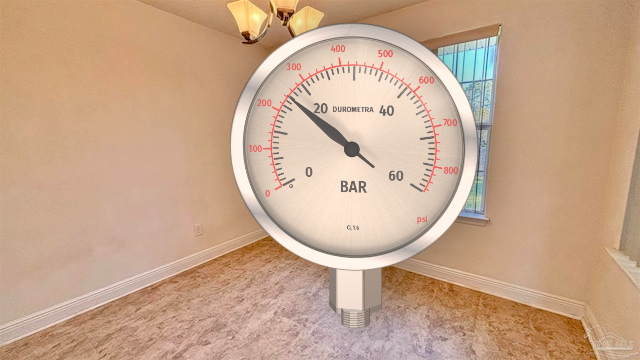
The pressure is **17** bar
